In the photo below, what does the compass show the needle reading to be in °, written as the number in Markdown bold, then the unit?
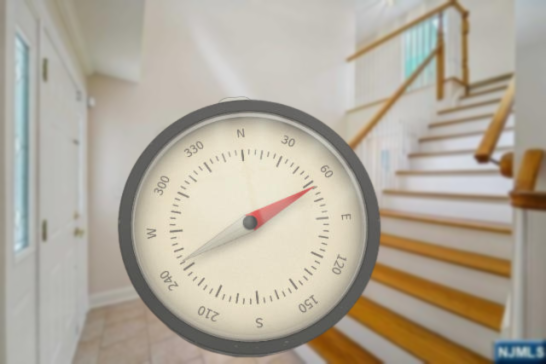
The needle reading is **65** °
